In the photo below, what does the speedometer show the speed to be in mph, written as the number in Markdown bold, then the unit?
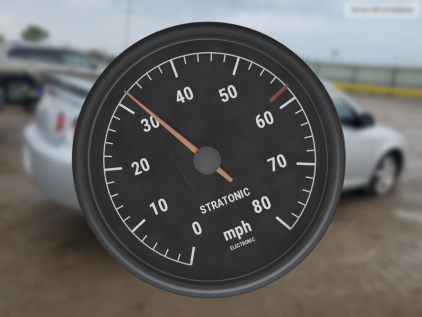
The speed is **32** mph
